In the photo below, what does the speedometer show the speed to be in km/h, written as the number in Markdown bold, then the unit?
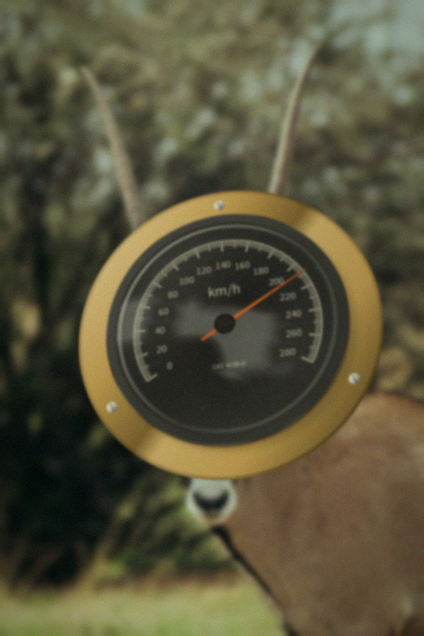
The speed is **210** km/h
